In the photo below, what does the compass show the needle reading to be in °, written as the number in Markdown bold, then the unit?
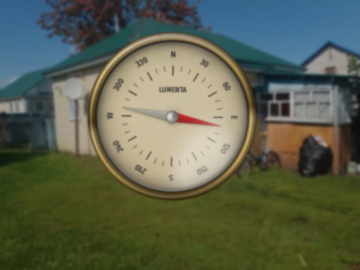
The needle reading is **100** °
